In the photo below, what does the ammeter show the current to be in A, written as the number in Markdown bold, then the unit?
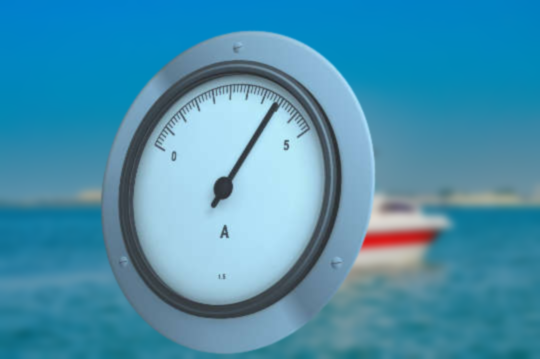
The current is **4** A
